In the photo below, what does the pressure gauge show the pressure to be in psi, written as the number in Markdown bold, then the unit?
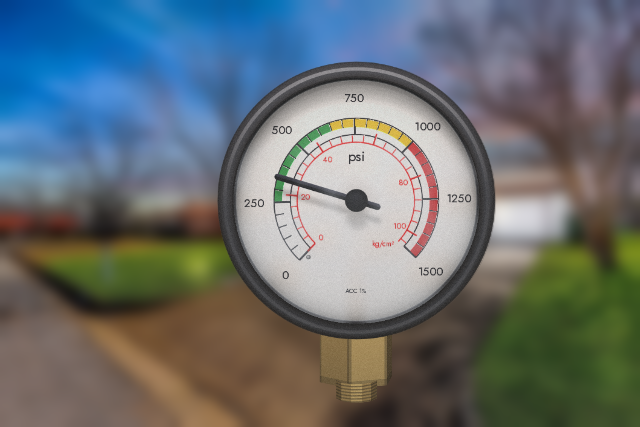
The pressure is **350** psi
